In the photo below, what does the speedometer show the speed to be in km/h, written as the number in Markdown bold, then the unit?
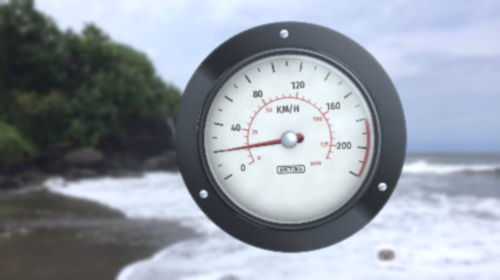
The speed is **20** km/h
